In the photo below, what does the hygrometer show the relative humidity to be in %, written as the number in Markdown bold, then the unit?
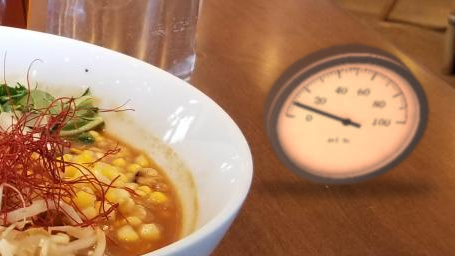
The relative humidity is **10** %
